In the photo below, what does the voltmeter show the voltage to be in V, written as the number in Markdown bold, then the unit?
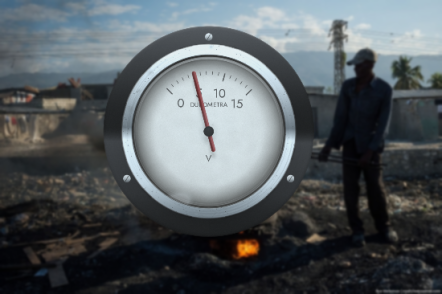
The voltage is **5** V
